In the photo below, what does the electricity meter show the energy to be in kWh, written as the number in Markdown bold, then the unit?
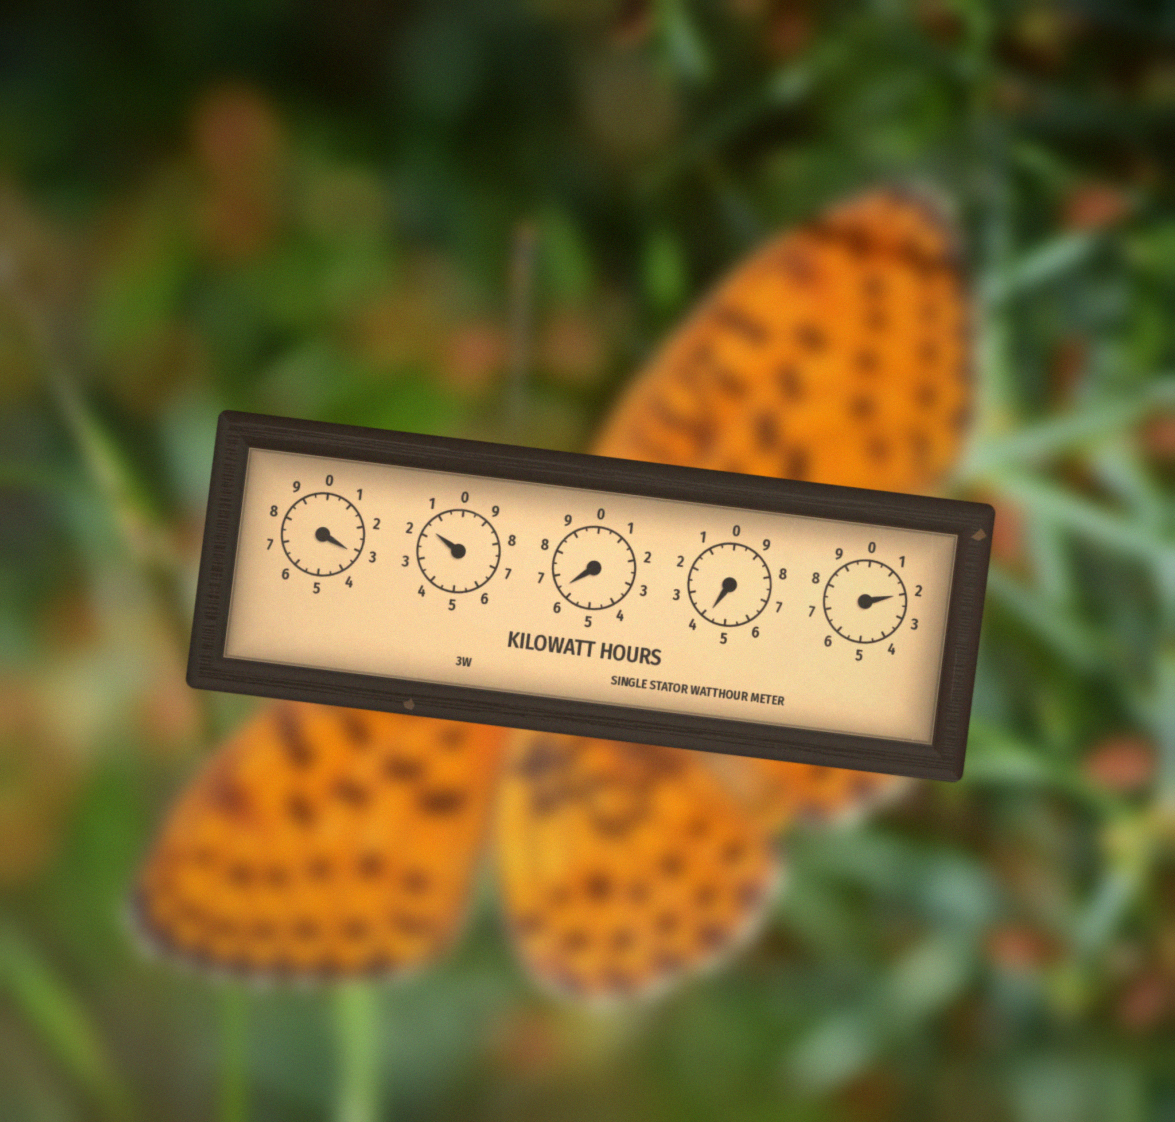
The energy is **31642** kWh
